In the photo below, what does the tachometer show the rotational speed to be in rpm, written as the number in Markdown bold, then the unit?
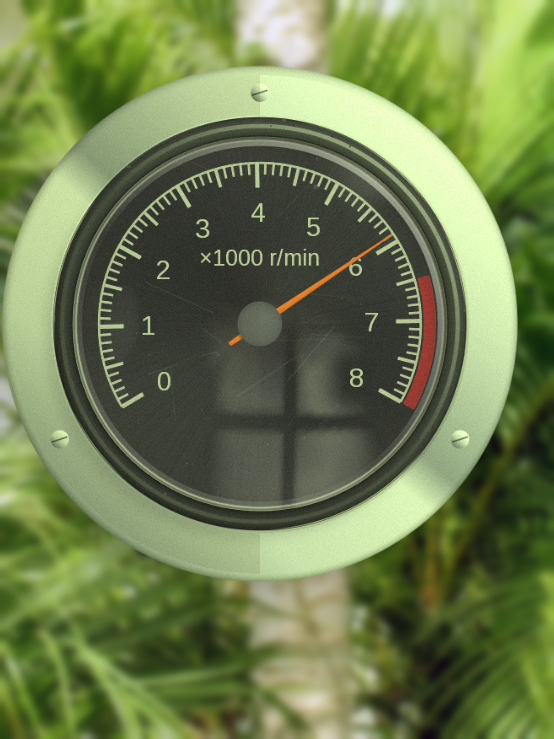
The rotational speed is **5900** rpm
